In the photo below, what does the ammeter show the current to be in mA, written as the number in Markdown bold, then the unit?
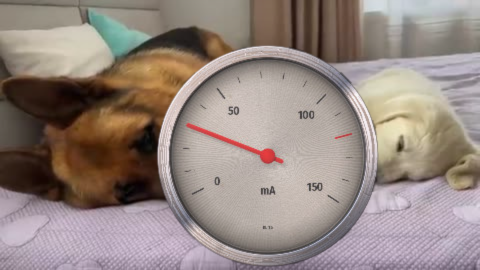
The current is **30** mA
